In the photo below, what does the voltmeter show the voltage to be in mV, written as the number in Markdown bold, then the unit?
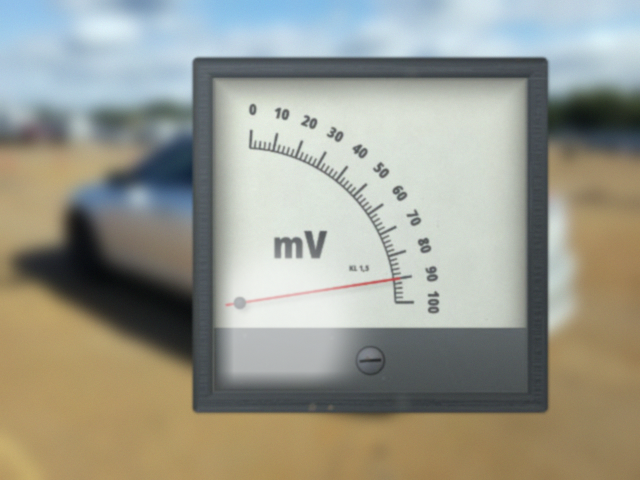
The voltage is **90** mV
